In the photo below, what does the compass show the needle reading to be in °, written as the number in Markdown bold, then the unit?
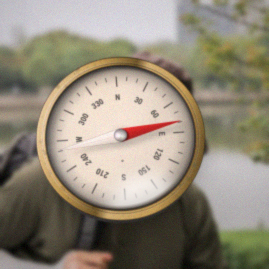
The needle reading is **80** °
